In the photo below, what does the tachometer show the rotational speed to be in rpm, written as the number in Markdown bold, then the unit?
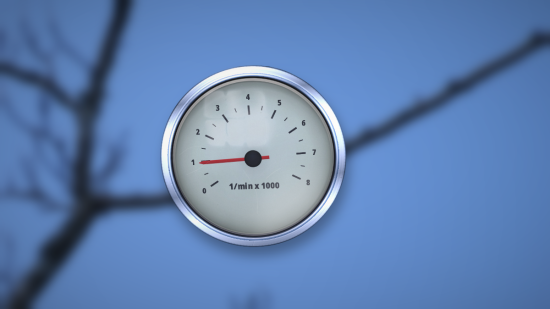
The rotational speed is **1000** rpm
